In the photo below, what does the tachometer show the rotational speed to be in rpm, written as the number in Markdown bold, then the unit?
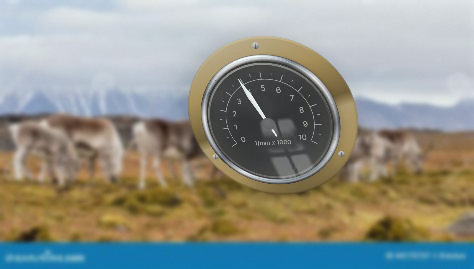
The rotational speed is **4000** rpm
